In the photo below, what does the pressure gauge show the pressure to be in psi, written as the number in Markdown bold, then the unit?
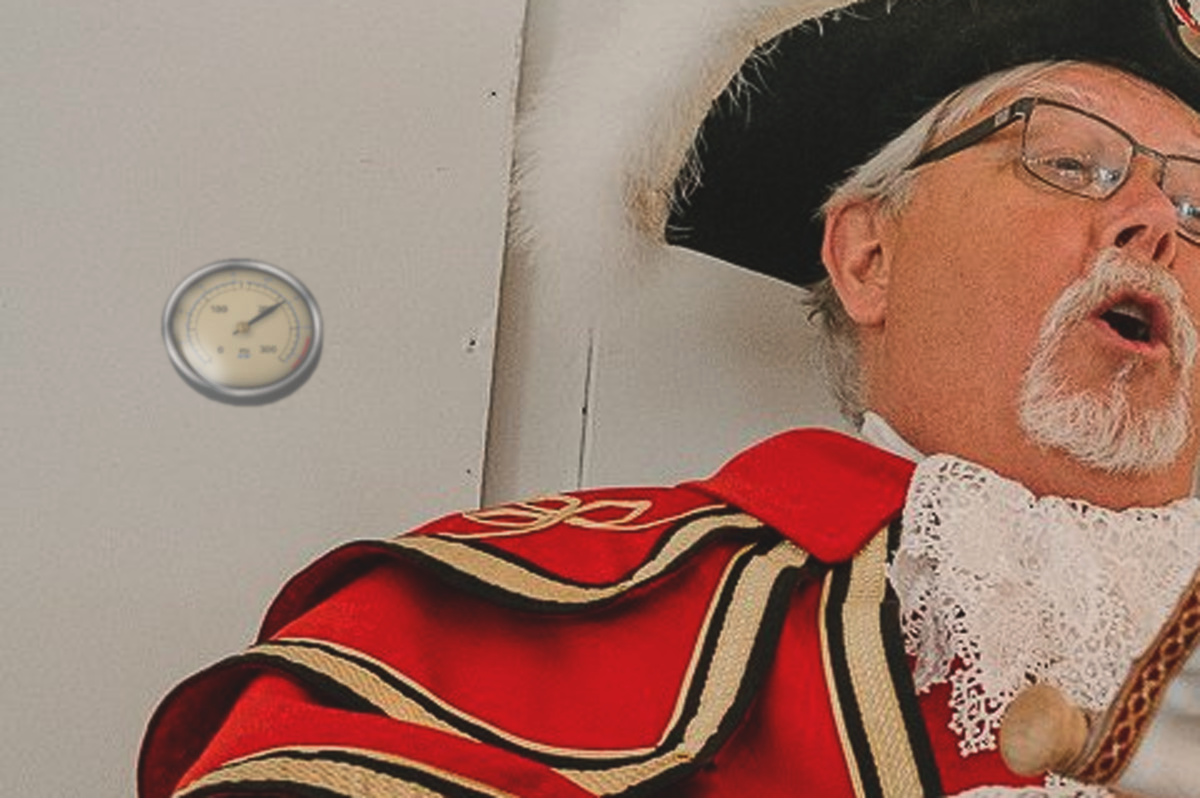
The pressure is **210** psi
